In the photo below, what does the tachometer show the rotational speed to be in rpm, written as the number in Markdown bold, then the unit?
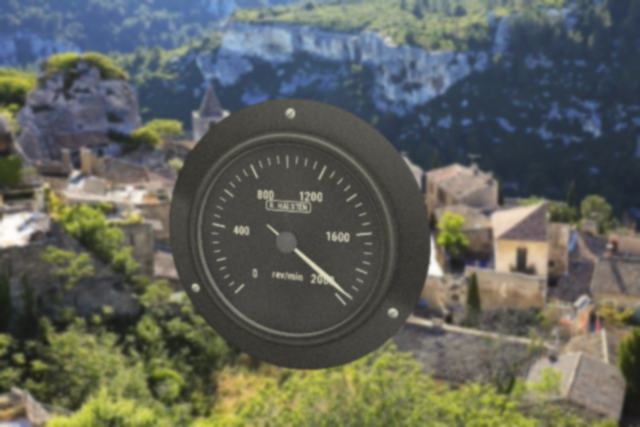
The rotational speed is **1950** rpm
